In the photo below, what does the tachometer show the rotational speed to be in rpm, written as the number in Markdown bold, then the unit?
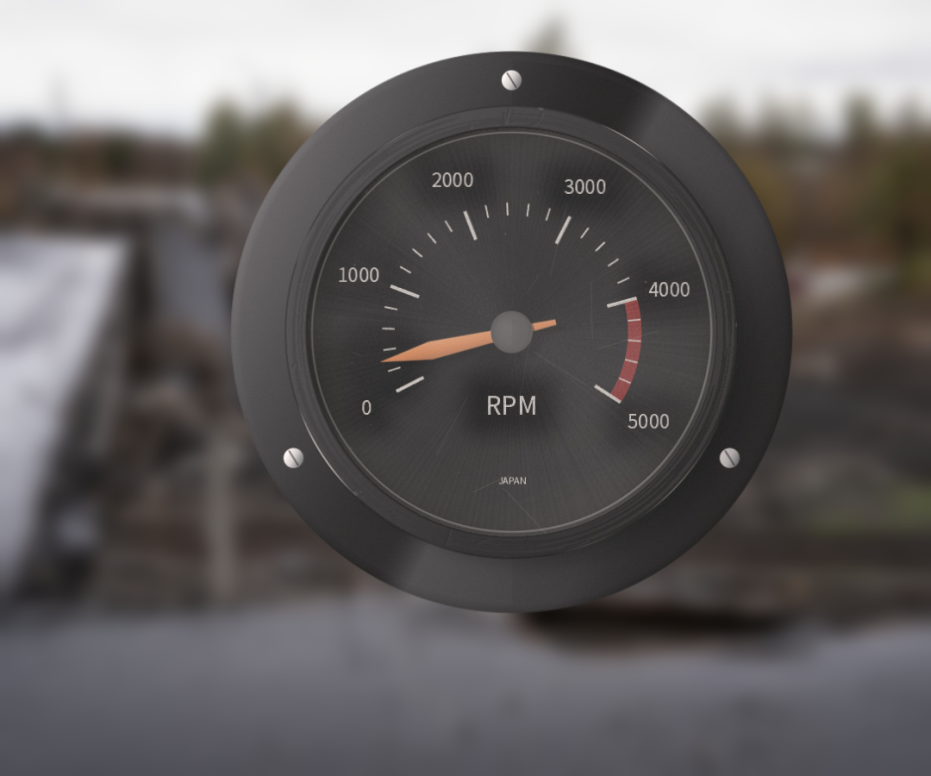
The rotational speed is **300** rpm
